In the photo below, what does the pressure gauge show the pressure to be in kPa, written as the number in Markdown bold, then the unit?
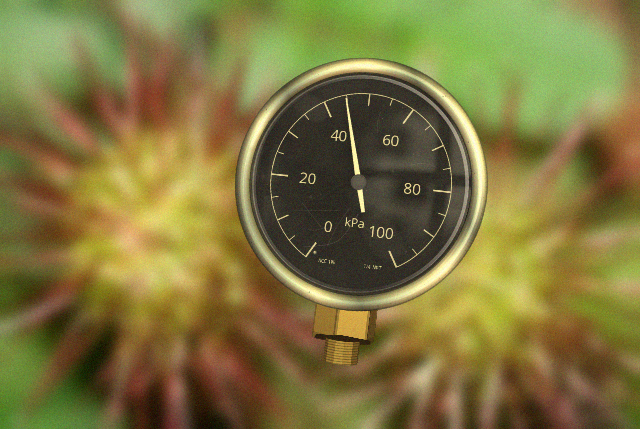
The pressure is **45** kPa
